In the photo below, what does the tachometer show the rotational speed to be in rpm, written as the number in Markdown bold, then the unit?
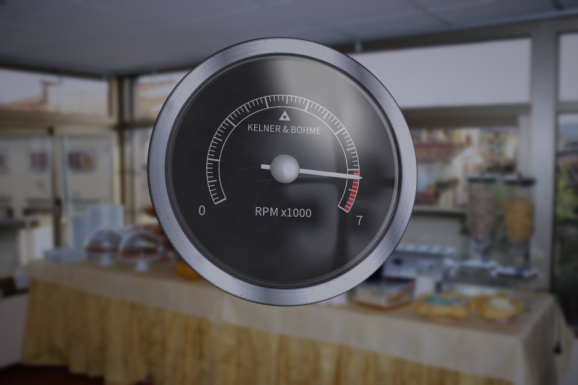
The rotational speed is **6200** rpm
